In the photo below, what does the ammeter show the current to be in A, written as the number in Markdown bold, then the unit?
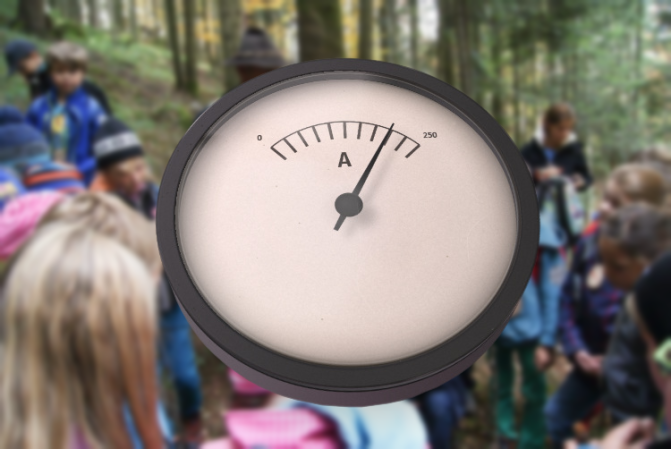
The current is **200** A
